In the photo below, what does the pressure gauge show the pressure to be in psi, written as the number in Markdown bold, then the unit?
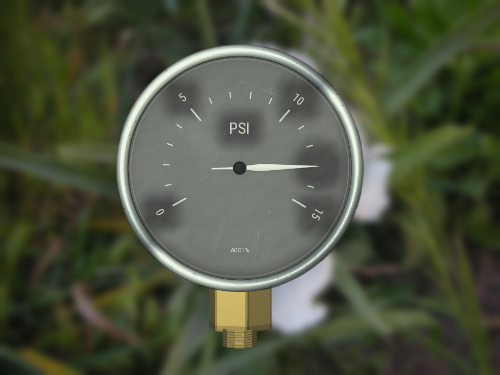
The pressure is **13** psi
